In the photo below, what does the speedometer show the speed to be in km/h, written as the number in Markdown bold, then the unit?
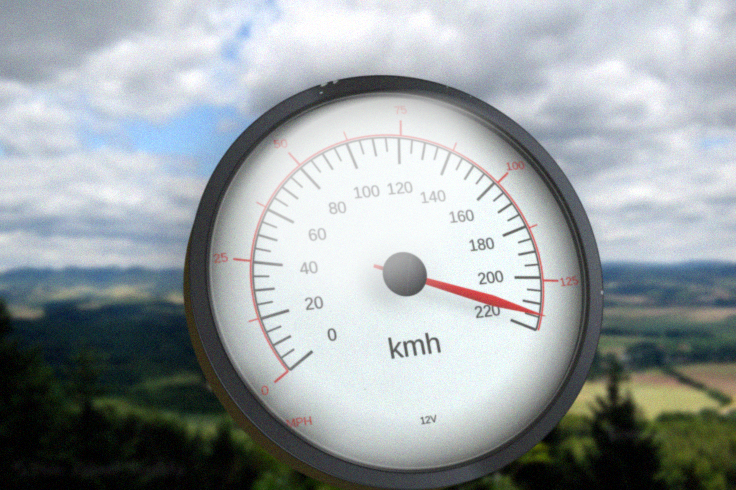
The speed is **215** km/h
